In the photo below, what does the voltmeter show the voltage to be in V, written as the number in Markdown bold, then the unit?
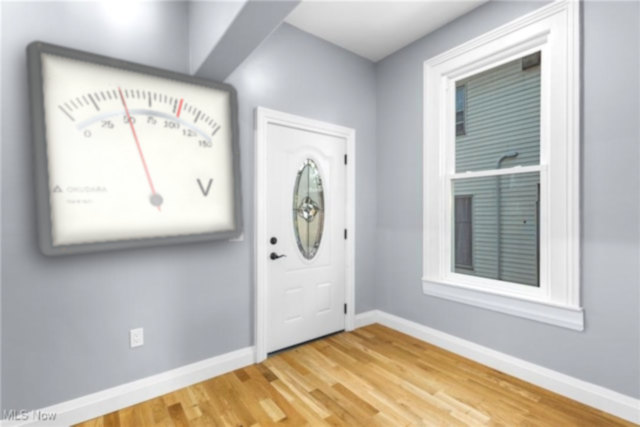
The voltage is **50** V
